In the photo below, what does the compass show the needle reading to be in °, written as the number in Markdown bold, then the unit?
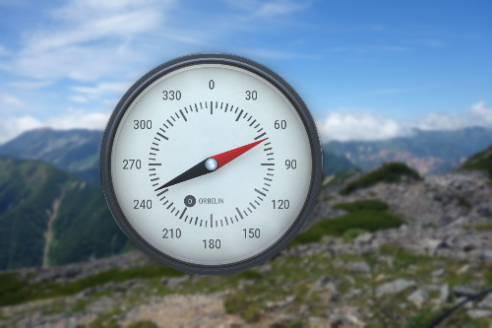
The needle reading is **65** °
